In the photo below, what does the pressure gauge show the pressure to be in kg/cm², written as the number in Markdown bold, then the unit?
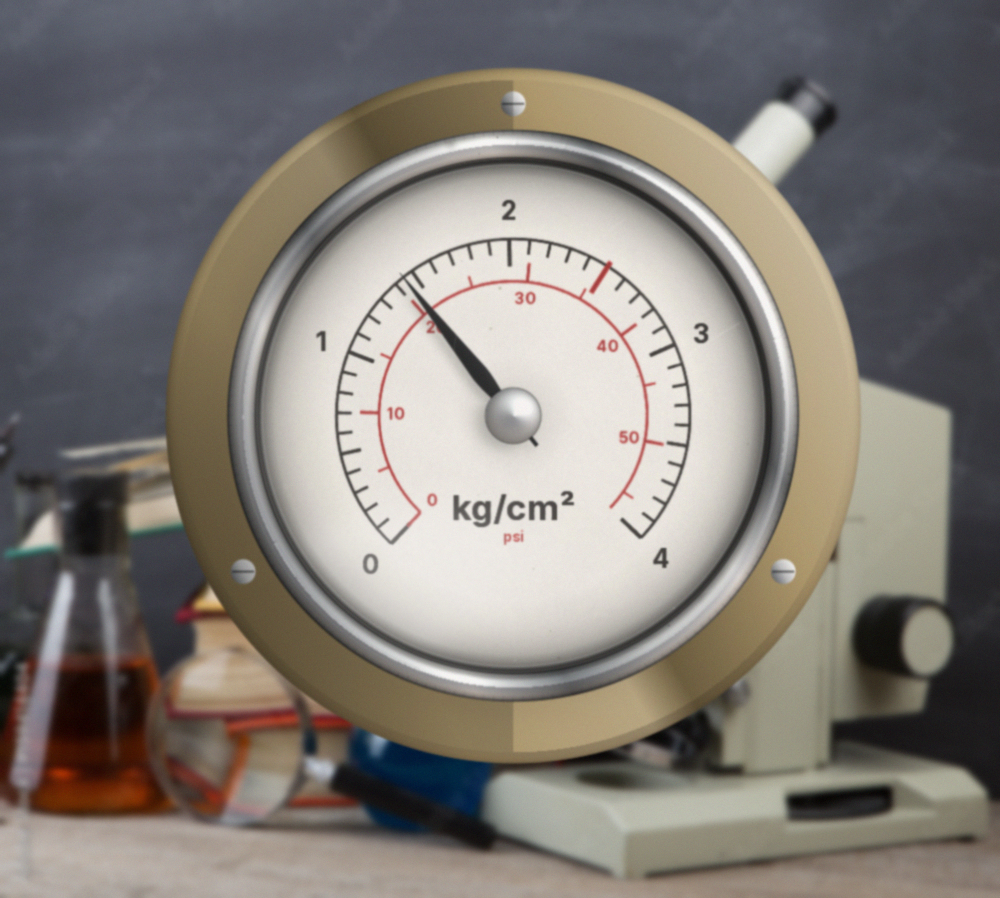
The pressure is **1.45** kg/cm²
